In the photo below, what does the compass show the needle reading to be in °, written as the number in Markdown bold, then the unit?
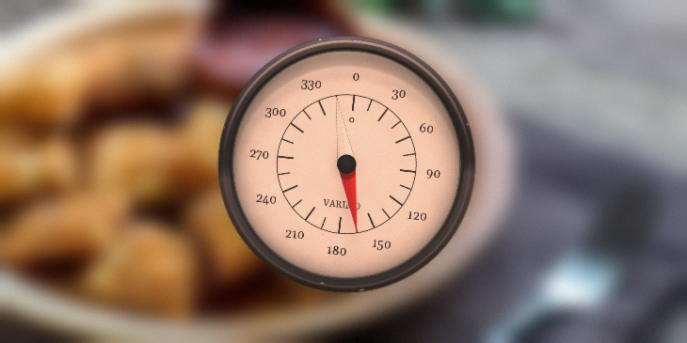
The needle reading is **165** °
